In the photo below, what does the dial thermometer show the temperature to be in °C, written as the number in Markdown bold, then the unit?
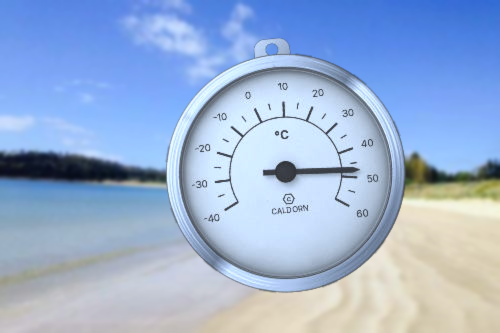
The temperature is **47.5** °C
